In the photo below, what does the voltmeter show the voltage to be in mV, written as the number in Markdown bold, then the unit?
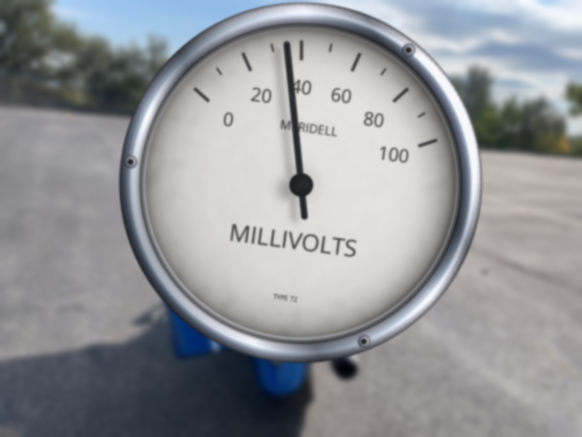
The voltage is **35** mV
